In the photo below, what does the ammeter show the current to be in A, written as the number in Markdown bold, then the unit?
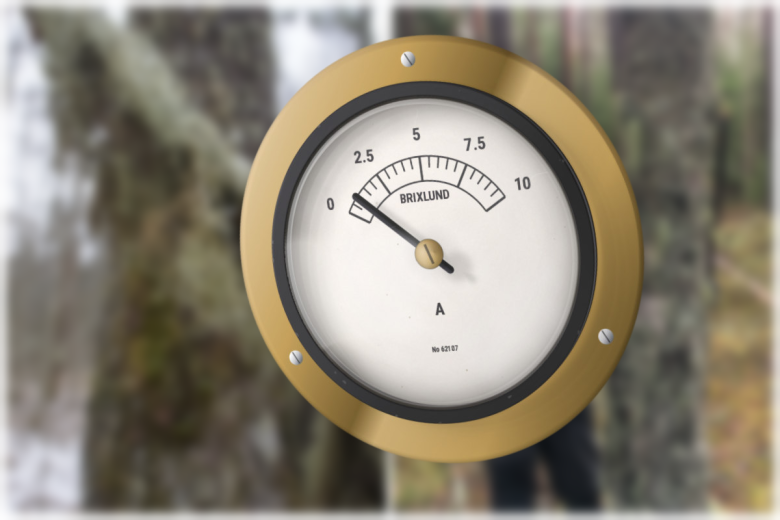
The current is **1** A
